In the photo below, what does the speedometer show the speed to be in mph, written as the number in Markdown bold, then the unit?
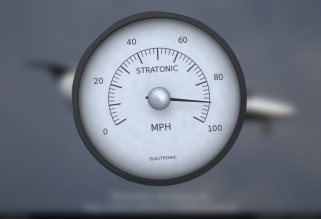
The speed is **90** mph
